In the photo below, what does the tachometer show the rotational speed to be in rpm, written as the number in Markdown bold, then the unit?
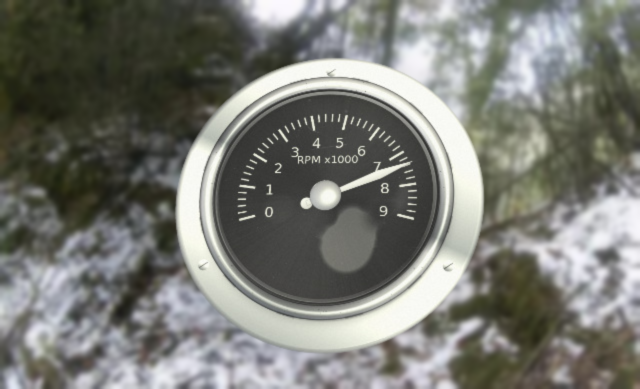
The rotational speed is **7400** rpm
